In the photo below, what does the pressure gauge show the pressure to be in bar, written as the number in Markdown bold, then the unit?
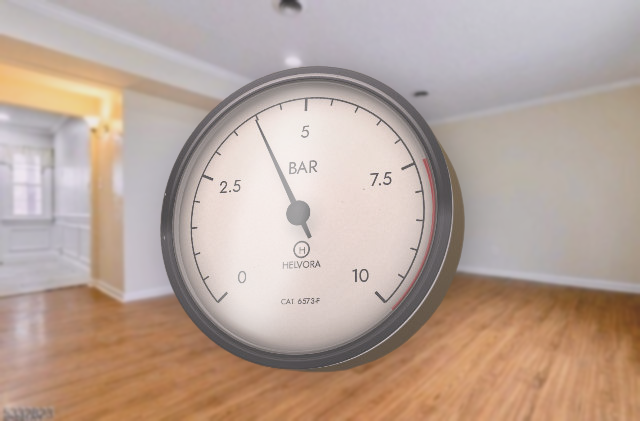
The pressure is **4** bar
